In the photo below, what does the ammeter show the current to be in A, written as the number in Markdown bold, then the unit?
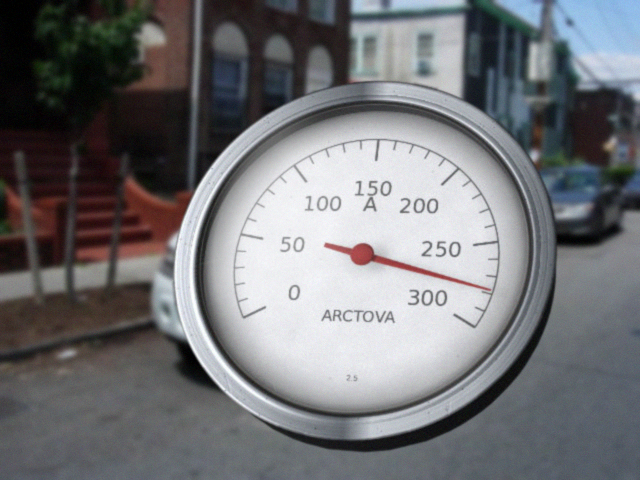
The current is **280** A
